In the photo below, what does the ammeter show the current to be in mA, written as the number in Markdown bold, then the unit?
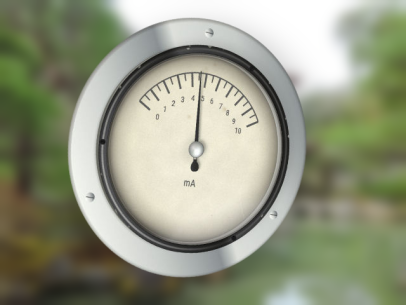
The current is **4.5** mA
